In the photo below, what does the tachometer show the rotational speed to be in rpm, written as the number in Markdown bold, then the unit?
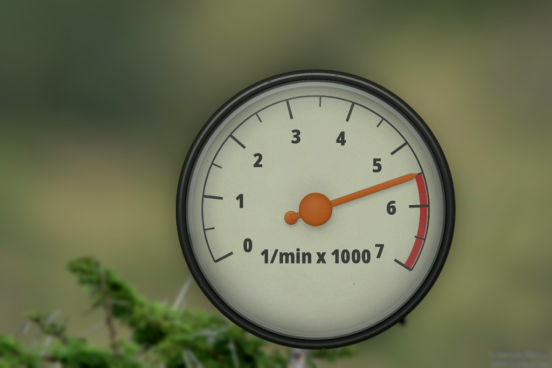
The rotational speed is **5500** rpm
